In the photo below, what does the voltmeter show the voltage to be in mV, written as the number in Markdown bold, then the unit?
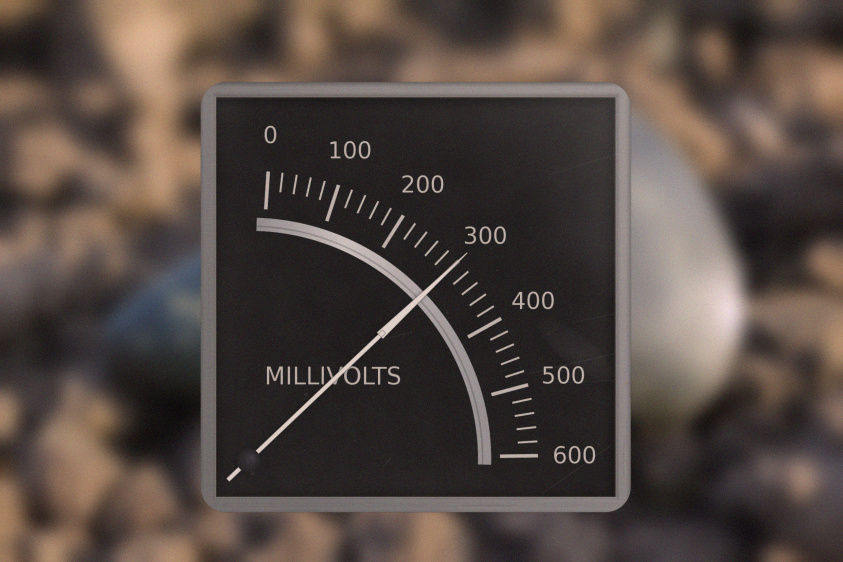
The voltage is **300** mV
